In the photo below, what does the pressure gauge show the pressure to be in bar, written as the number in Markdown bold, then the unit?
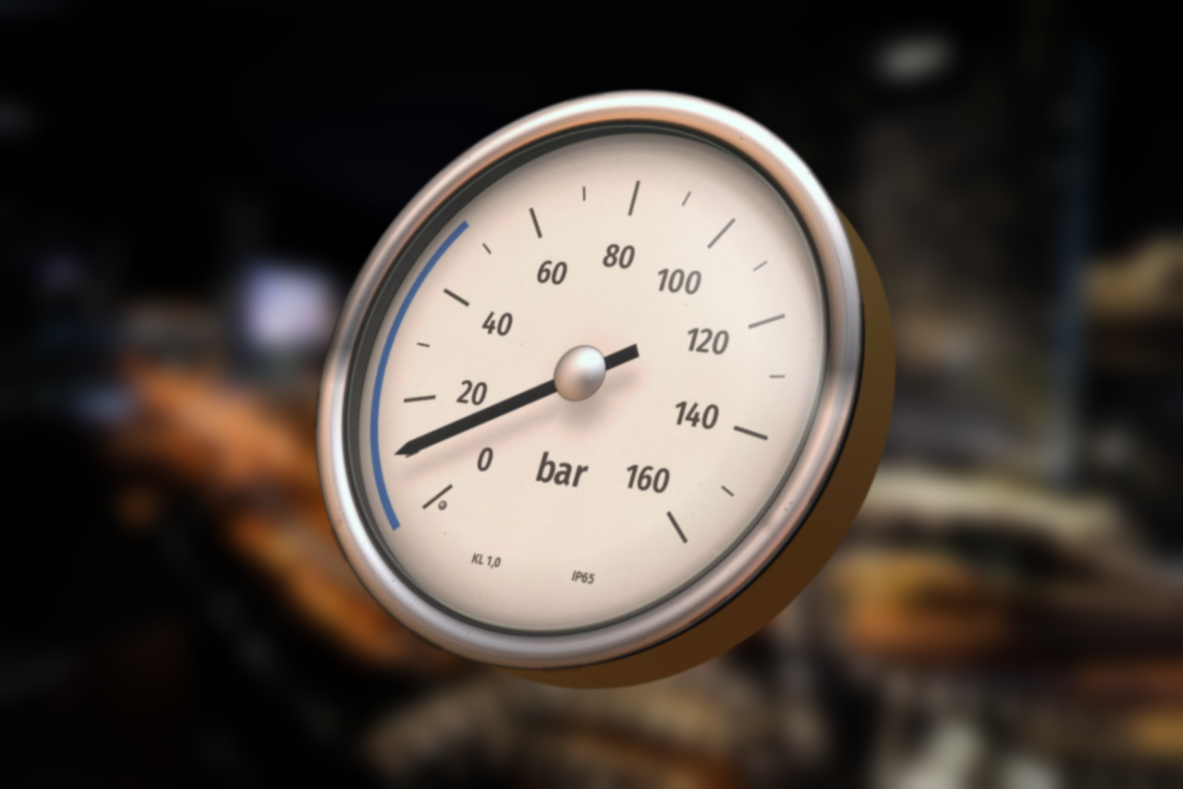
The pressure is **10** bar
